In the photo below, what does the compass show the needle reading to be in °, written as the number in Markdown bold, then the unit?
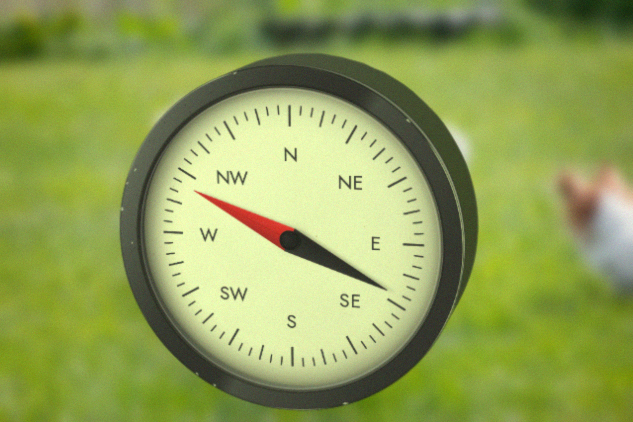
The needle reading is **295** °
